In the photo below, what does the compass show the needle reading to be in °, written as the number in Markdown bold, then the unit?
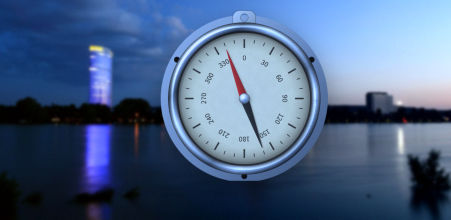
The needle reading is **340** °
